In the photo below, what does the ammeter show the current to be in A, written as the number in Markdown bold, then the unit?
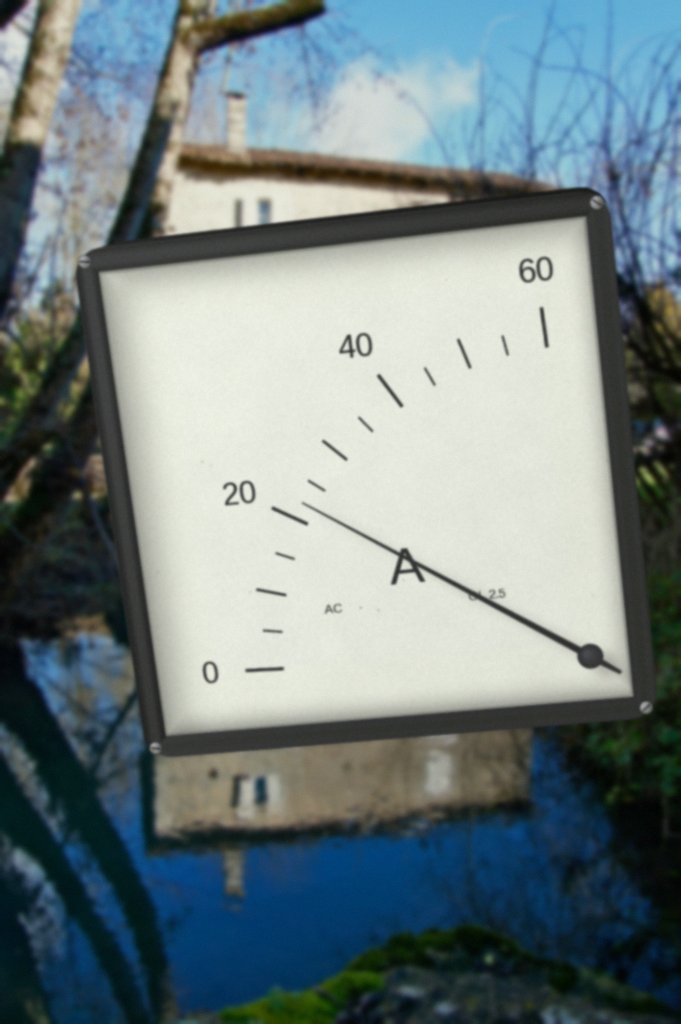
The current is **22.5** A
